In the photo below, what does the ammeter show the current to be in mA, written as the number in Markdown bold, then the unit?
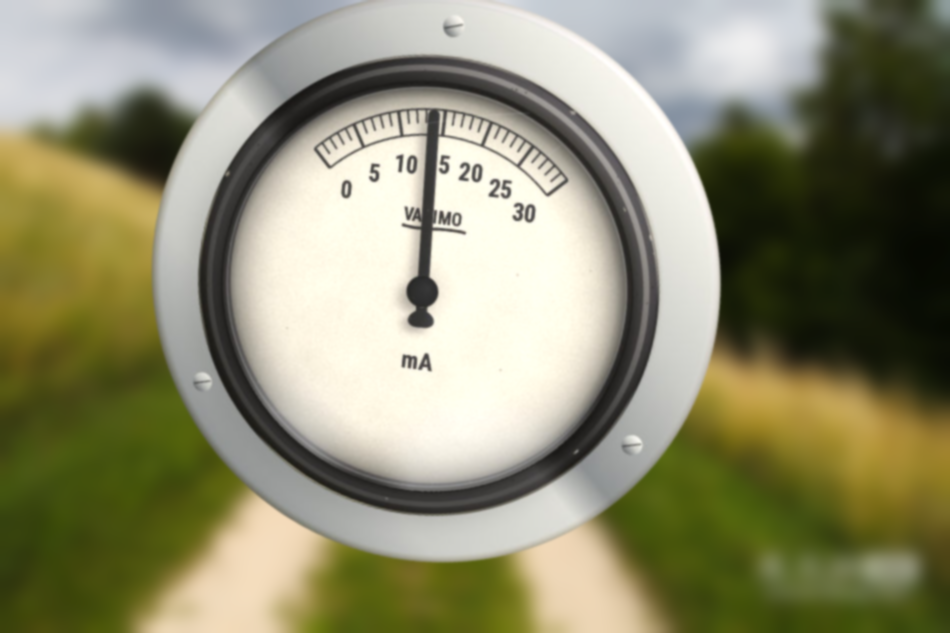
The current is **14** mA
